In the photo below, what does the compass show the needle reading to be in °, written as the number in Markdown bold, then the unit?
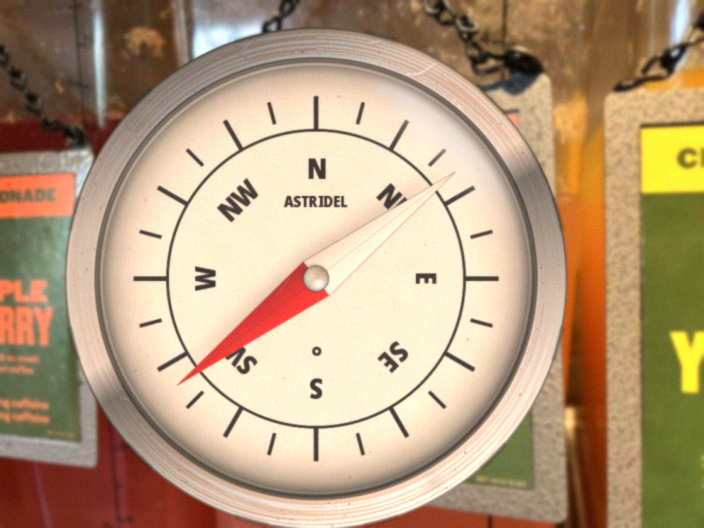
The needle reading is **232.5** °
